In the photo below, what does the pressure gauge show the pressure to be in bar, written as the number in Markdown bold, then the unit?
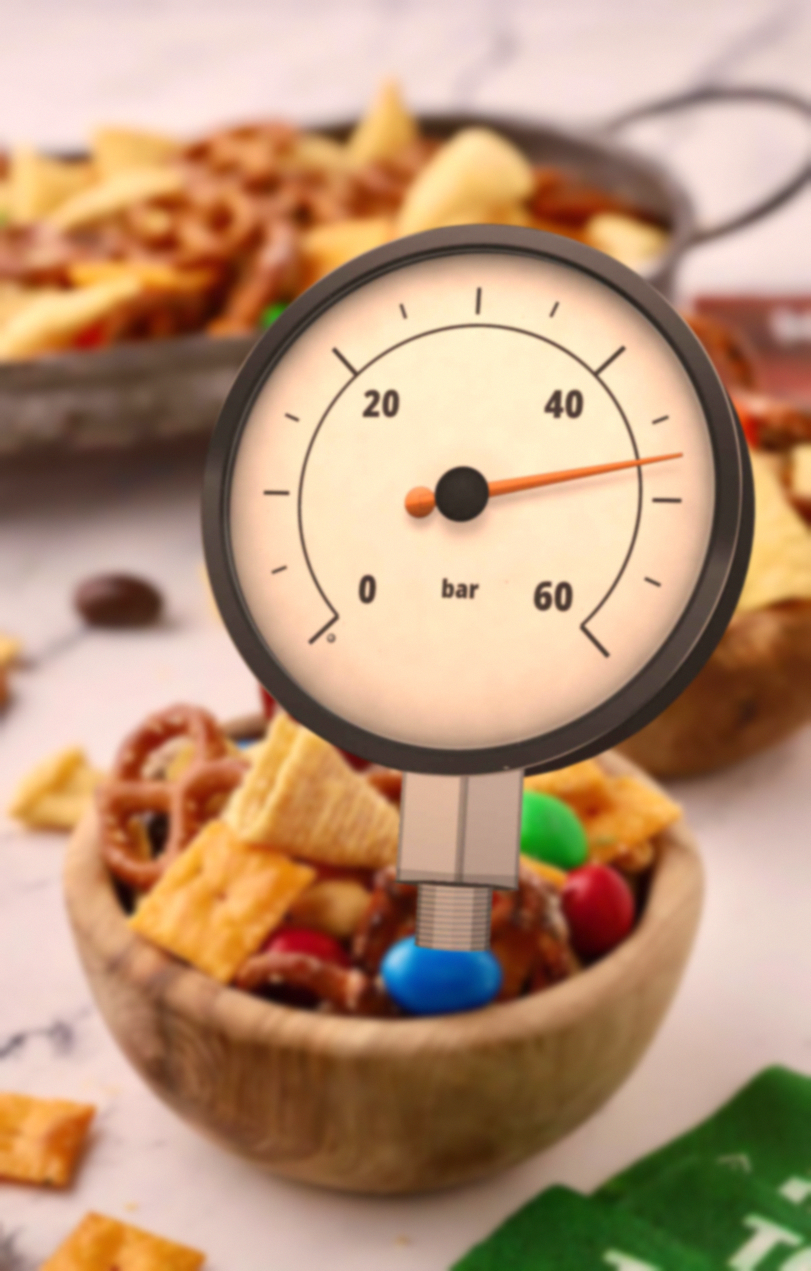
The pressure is **47.5** bar
